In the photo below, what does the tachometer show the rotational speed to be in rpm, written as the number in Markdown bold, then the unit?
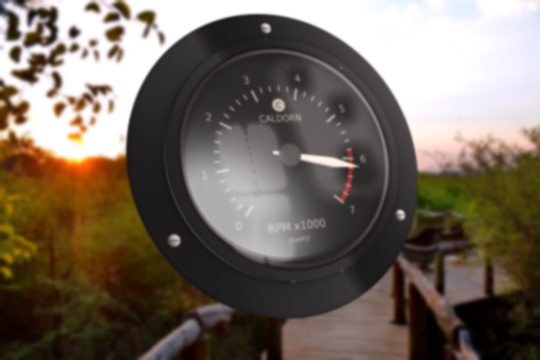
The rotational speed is **6200** rpm
